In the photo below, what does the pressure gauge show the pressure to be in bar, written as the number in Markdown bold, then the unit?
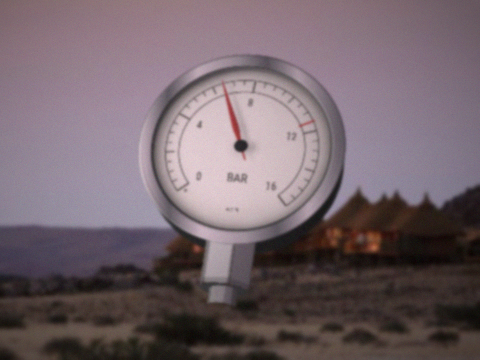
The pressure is **6.5** bar
